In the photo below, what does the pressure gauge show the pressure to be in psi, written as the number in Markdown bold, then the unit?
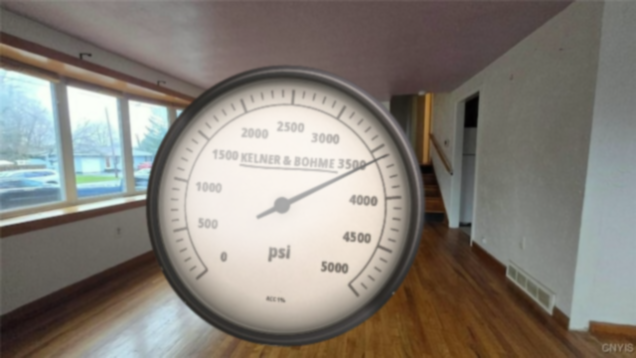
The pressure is **3600** psi
